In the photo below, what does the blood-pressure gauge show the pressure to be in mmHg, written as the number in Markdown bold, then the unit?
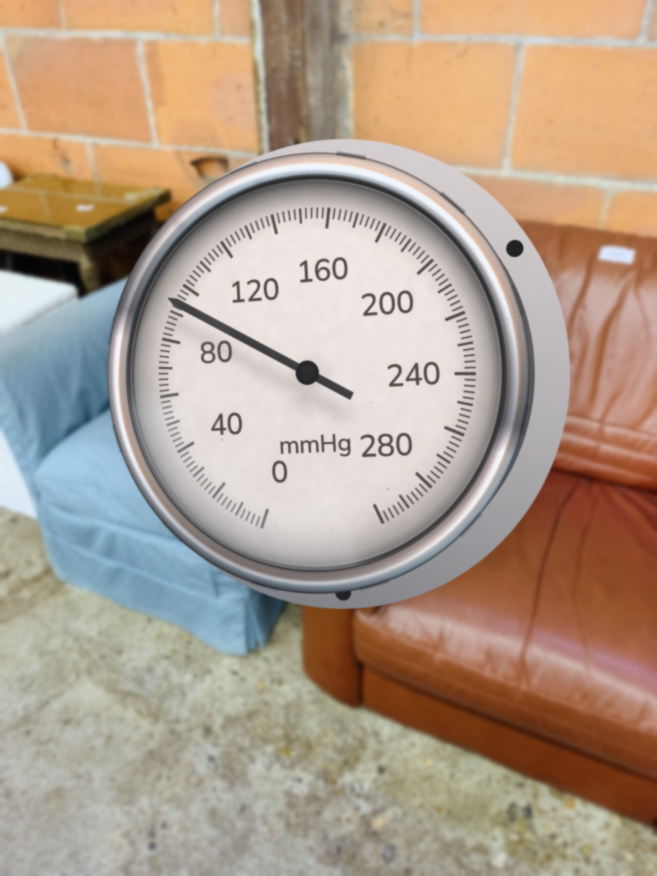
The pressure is **94** mmHg
